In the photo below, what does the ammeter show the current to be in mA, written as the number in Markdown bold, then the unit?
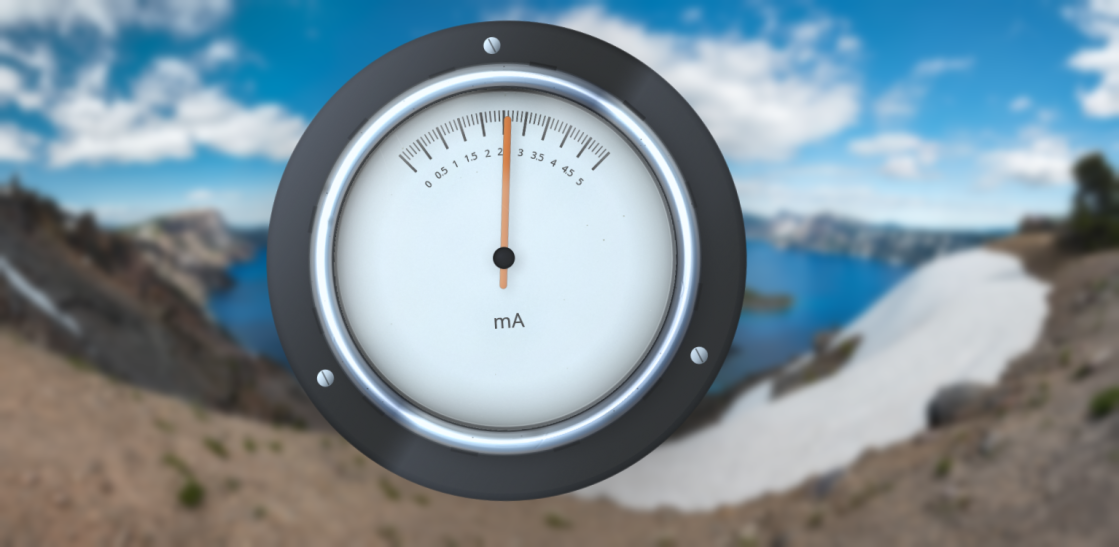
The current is **2.6** mA
